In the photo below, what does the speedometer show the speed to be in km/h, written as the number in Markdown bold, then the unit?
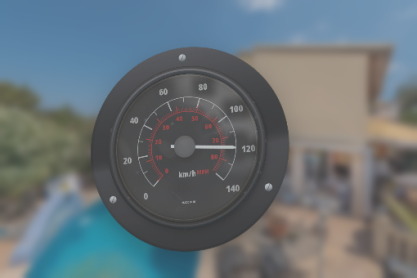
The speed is **120** km/h
